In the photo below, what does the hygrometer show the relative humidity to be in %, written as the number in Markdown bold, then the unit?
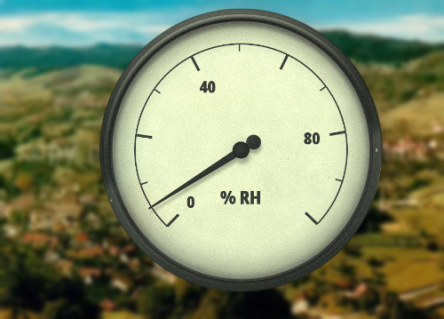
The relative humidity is **5** %
